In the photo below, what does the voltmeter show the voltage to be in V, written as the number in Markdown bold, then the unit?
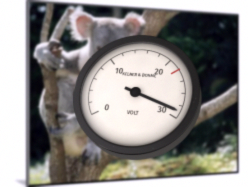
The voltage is **29** V
